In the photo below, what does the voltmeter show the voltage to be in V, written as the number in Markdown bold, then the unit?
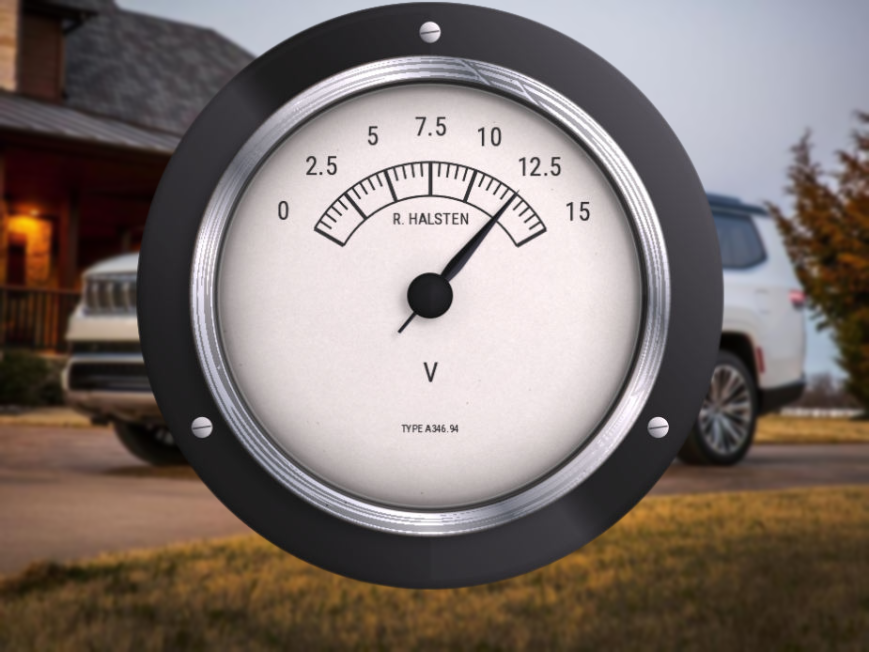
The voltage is **12.5** V
